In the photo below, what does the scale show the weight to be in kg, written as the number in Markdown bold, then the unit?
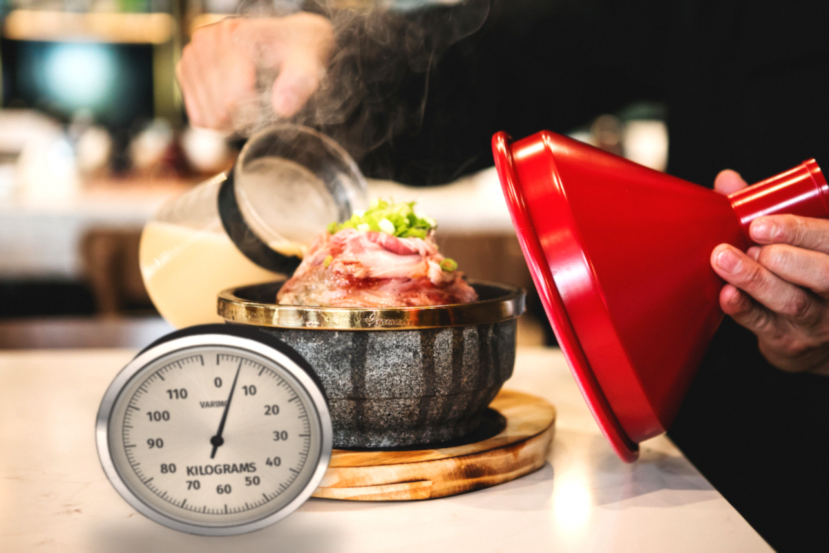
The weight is **5** kg
